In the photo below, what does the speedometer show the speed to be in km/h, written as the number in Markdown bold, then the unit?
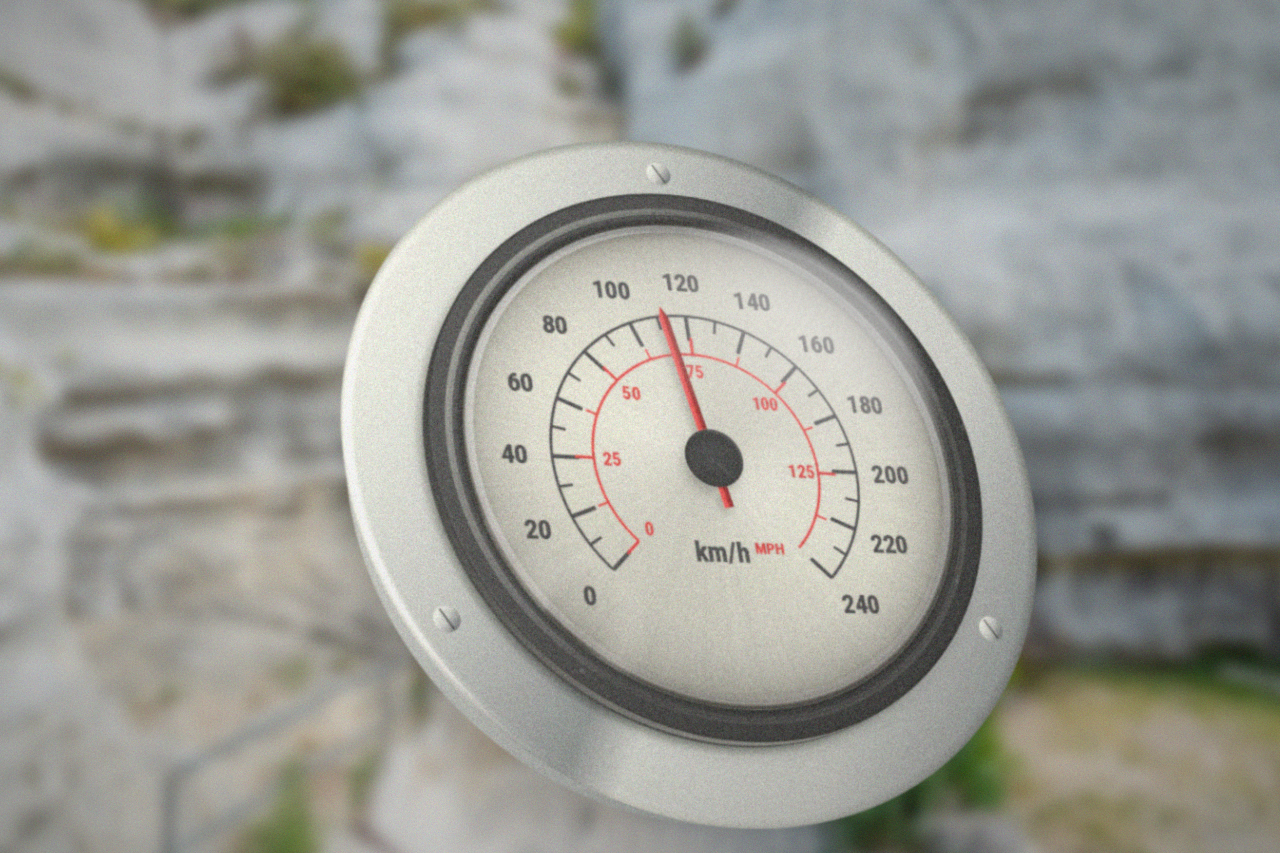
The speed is **110** km/h
